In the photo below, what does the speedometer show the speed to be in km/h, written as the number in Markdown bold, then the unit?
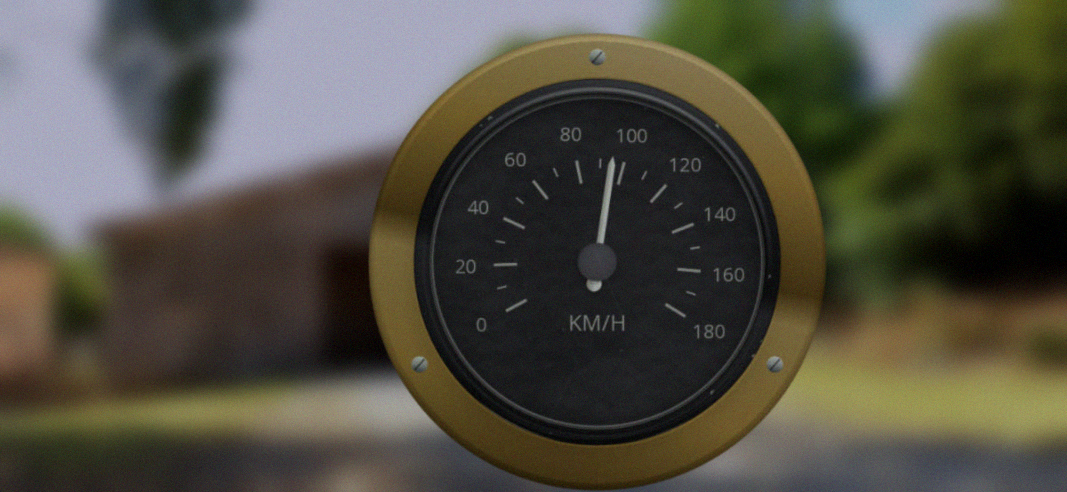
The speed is **95** km/h
